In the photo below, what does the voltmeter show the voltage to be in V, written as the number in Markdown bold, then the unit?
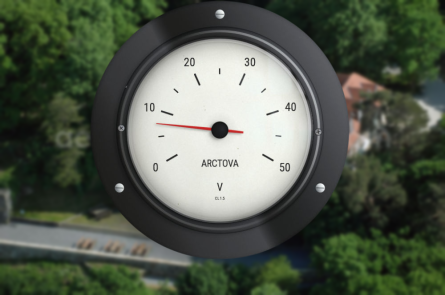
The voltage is **7.5** V
